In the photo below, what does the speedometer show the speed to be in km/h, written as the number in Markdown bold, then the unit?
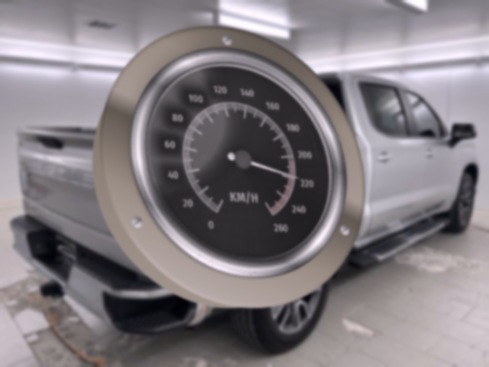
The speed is **220** km/h
